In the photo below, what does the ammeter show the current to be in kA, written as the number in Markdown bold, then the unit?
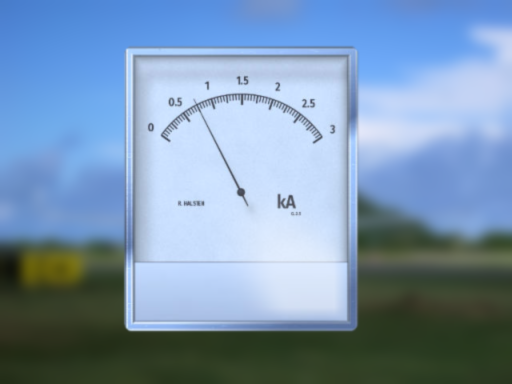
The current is **0.75** kA
